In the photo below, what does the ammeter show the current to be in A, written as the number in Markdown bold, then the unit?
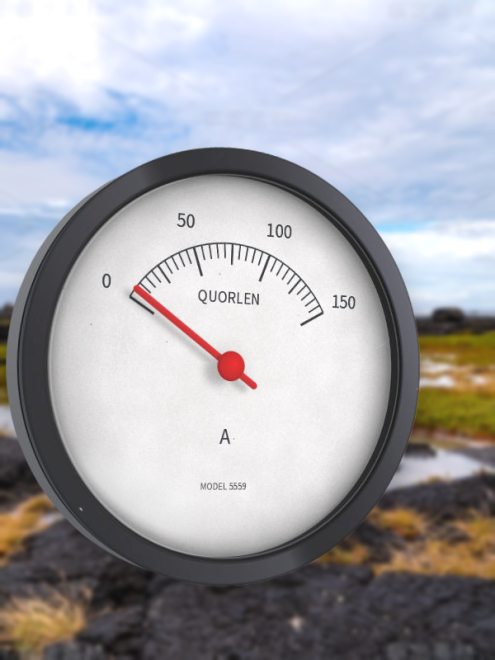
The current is **5** A
